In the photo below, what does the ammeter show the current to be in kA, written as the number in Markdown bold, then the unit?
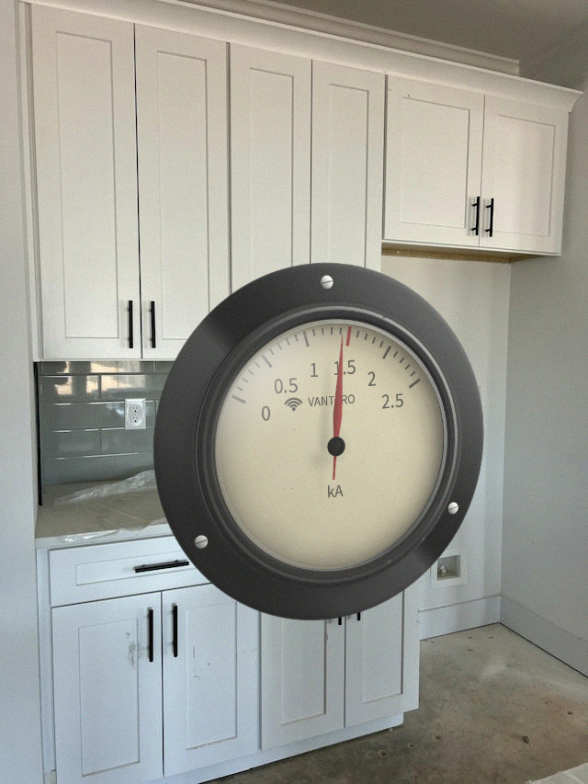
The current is **1.4** kA
